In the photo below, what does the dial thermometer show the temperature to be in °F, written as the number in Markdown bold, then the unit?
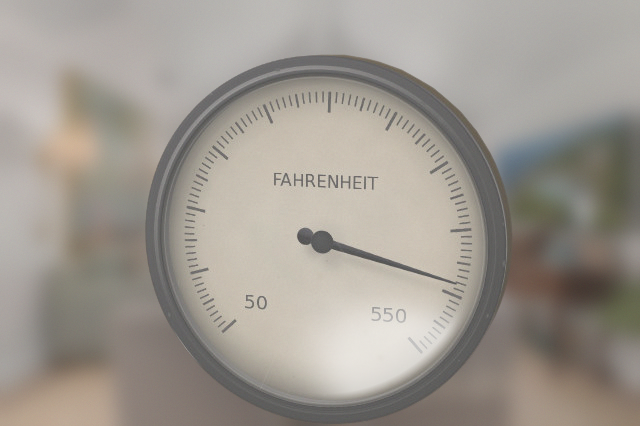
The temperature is **490** °F
